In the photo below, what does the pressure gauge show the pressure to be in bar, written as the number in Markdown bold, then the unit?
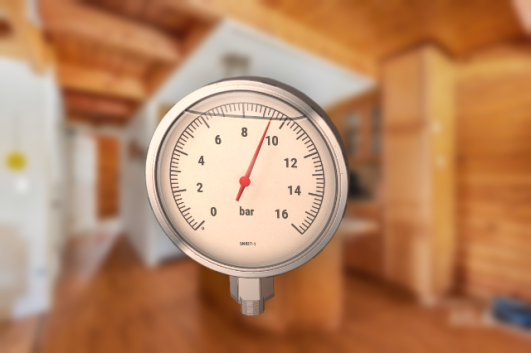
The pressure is **9.4** bar
